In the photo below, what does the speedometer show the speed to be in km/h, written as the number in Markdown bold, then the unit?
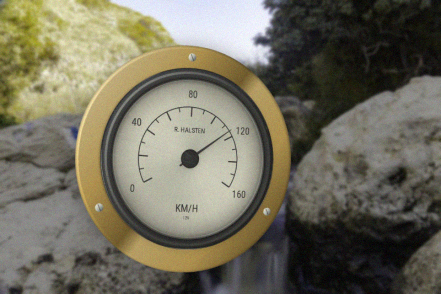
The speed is **115** km/h
